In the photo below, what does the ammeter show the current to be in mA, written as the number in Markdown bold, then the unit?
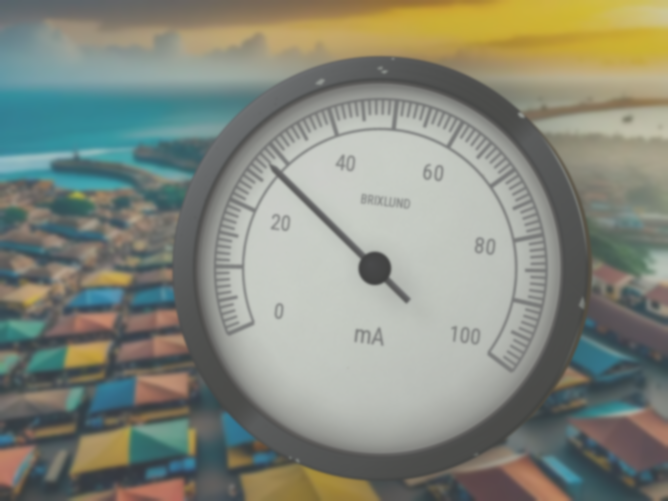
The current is **28** mA
